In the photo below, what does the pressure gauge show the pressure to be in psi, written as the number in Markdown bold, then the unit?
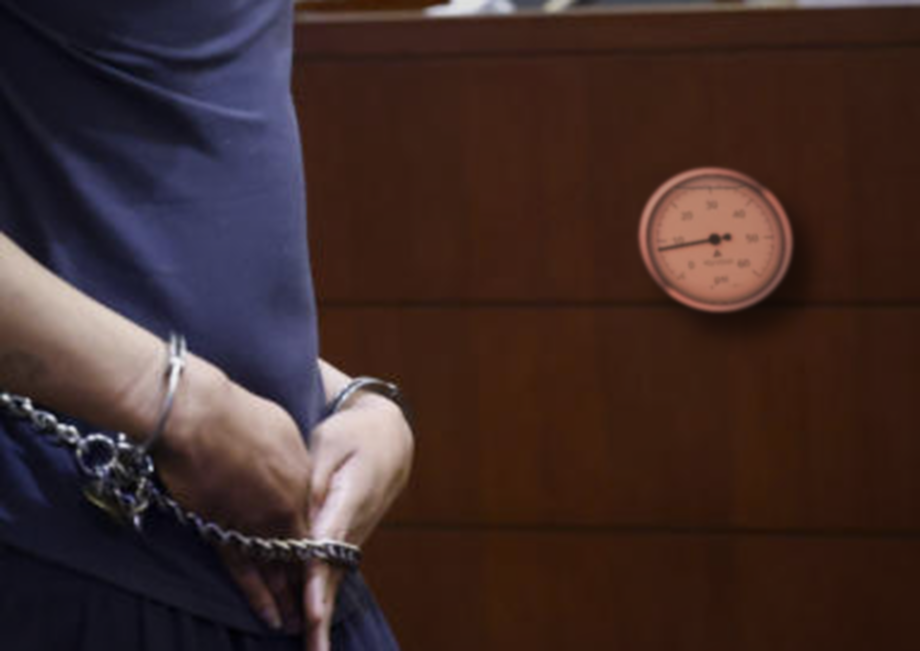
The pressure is **8** psi
